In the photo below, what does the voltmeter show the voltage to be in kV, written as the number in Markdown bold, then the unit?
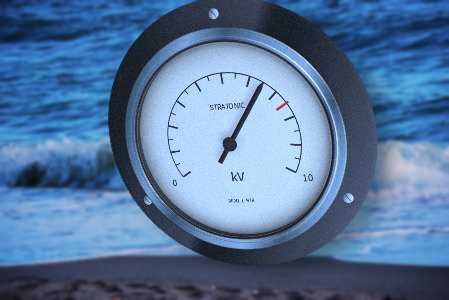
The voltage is **6.5** kV
